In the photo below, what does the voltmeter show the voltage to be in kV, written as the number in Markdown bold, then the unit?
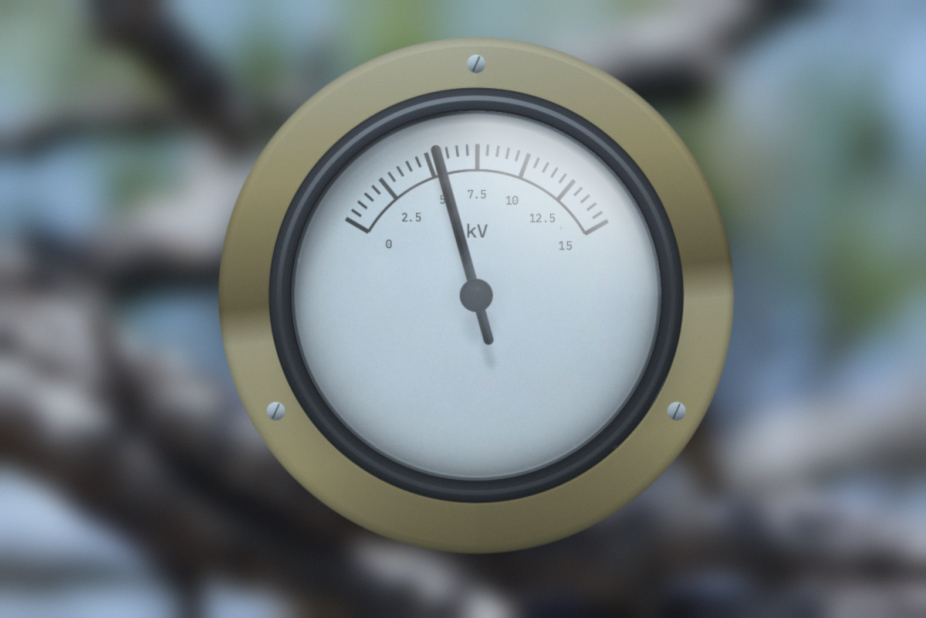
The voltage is **5.5** kV
